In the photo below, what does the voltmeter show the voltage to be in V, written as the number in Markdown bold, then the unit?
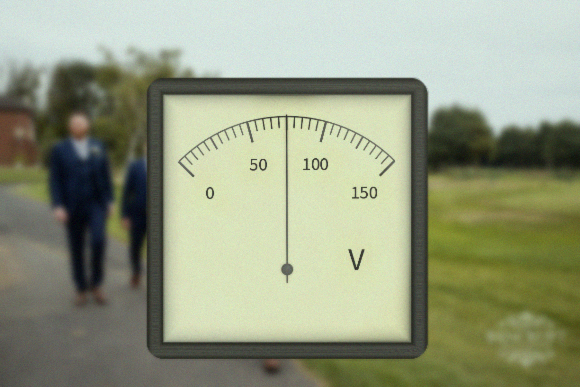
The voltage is **75** V
